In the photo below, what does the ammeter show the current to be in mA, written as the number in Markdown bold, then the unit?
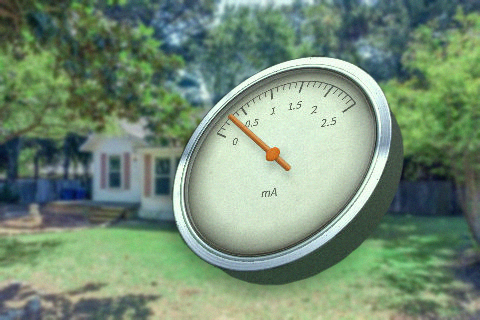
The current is **0.3** mA
